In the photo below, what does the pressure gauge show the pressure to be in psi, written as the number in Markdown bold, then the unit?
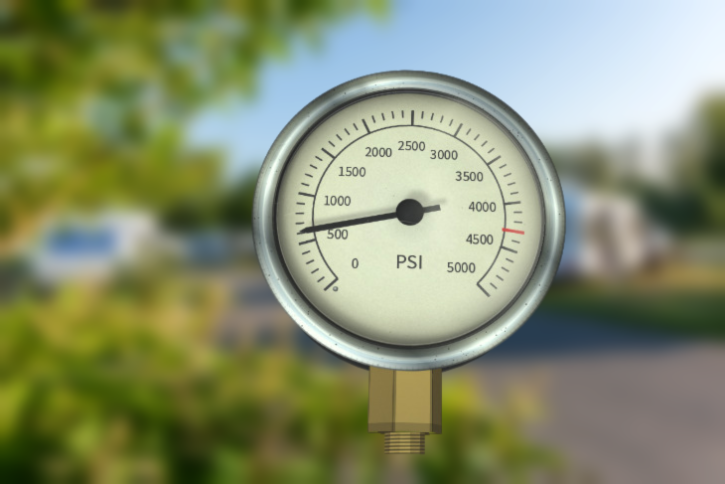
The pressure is **600** psi
